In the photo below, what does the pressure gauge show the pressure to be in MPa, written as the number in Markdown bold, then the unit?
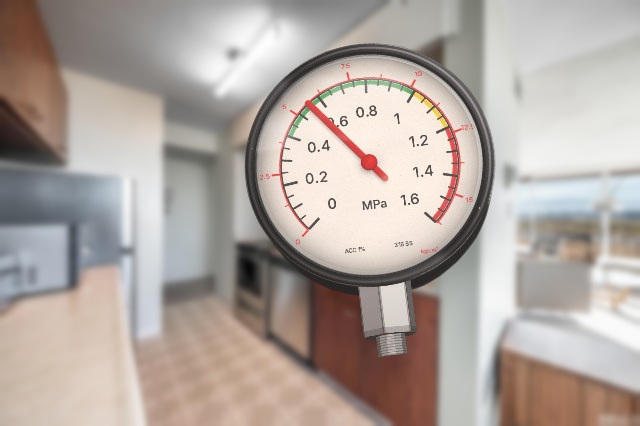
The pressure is **0.55** MPa
